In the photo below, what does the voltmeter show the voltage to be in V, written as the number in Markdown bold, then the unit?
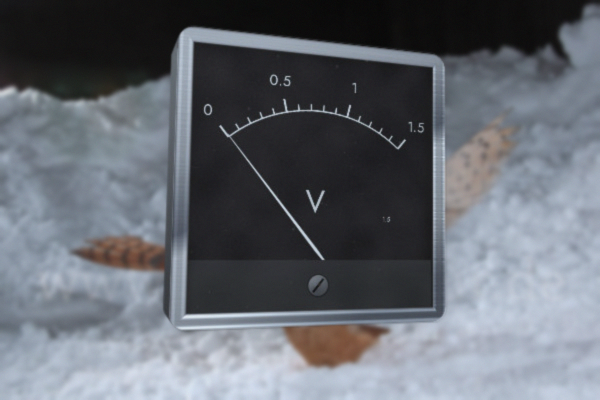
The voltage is **0** V
